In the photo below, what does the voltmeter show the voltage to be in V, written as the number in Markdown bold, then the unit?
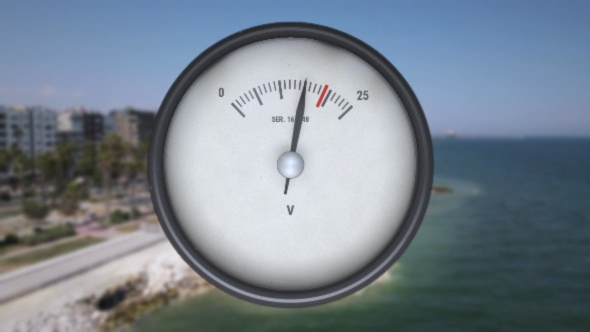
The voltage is **15** V
